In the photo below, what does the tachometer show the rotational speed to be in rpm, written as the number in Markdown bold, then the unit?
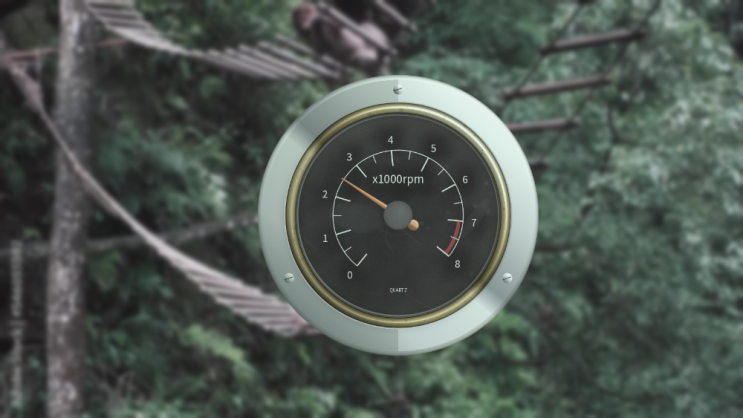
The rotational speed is **2500** rpm
